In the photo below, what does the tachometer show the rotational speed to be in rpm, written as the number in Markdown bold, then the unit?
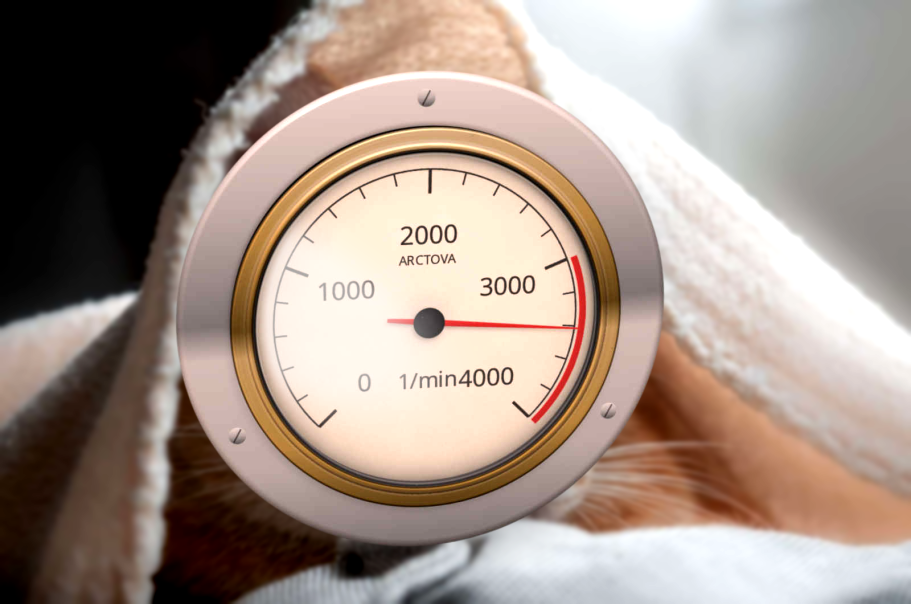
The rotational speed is **3400** rpm
